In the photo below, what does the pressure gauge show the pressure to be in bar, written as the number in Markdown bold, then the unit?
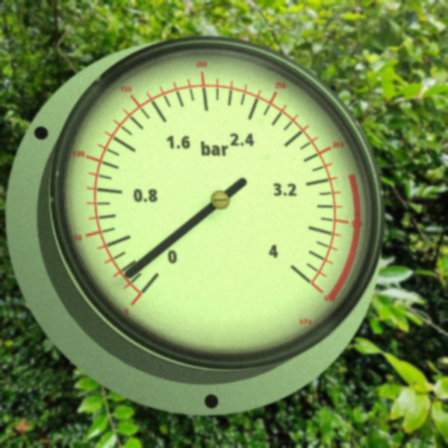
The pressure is **0.15** bar
